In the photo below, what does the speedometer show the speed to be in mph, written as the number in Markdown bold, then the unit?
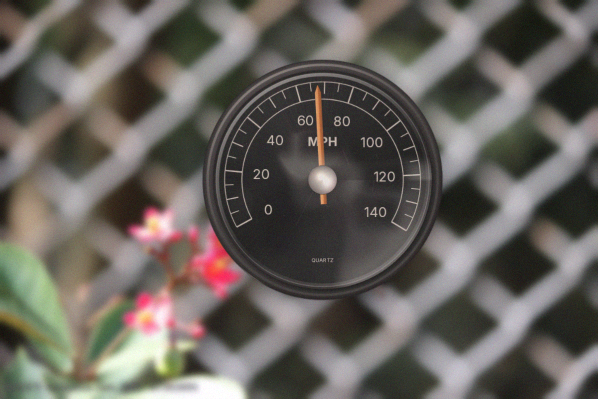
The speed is **67.5** mph
